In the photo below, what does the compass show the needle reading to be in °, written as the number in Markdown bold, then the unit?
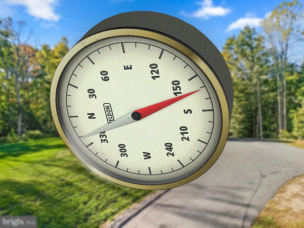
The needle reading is **160** °
